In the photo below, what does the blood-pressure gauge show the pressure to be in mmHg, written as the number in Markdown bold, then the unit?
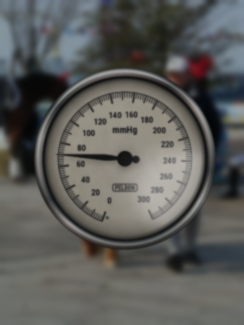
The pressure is **70** mmHg
